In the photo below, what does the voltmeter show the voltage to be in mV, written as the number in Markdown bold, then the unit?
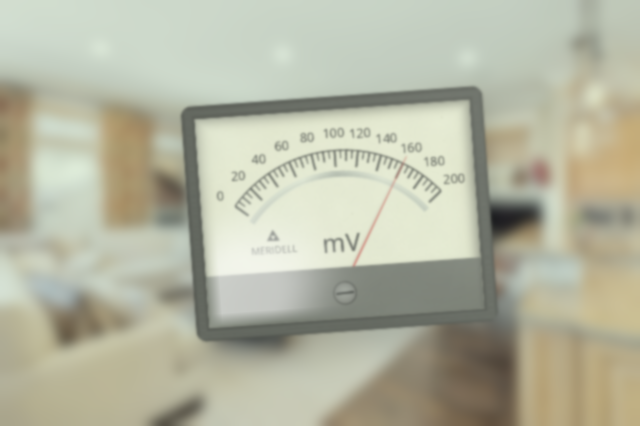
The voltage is **160** mV
